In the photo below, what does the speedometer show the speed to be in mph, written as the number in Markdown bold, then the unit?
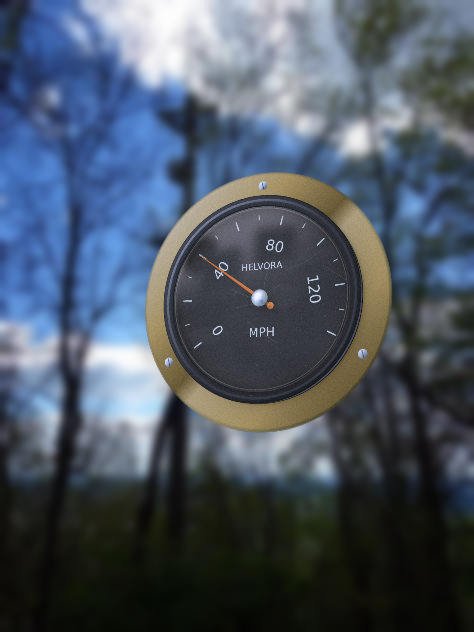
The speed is **40** mph
